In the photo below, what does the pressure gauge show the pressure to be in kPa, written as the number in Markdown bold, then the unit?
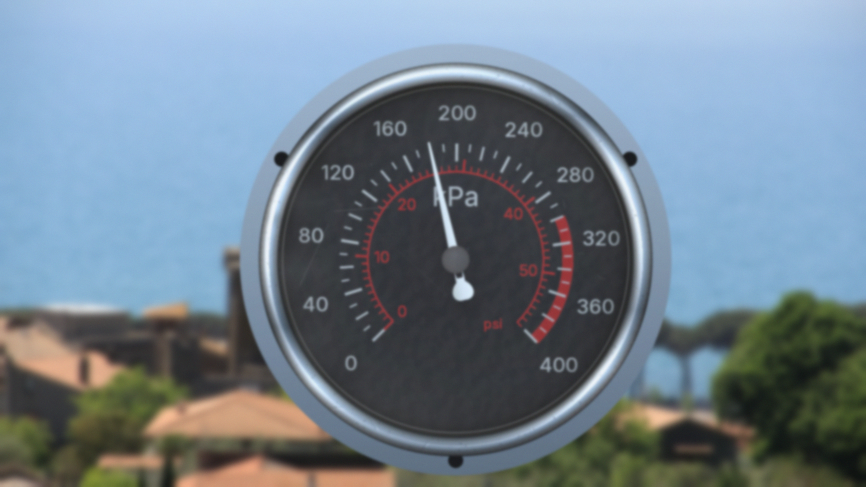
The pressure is **180** kPa
